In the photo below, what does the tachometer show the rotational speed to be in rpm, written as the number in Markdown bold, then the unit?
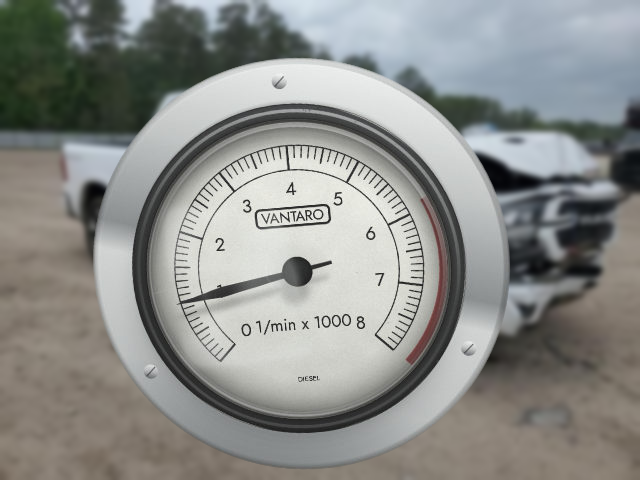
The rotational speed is **1000** rpm
